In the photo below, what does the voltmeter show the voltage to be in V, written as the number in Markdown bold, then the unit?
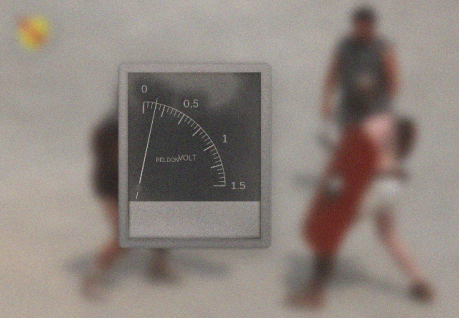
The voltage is **0.15** V
